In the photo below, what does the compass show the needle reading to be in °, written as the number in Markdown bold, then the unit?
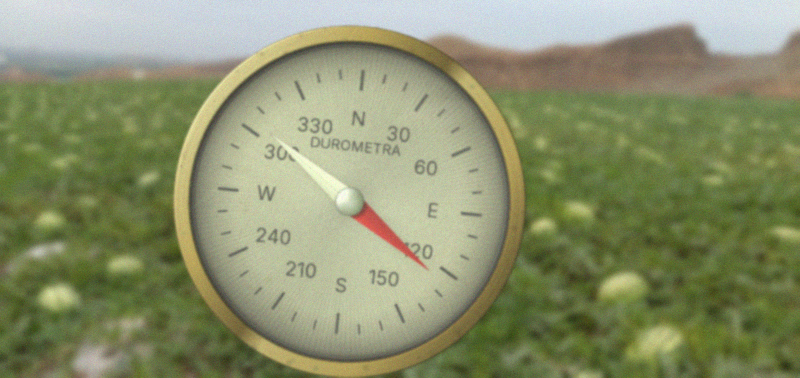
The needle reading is **125** °
